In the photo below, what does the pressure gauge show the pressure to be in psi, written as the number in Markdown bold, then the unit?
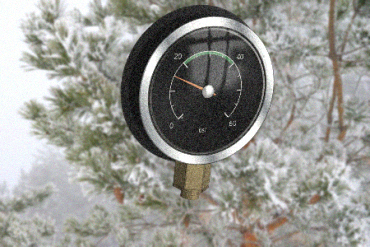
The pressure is **15** psi
